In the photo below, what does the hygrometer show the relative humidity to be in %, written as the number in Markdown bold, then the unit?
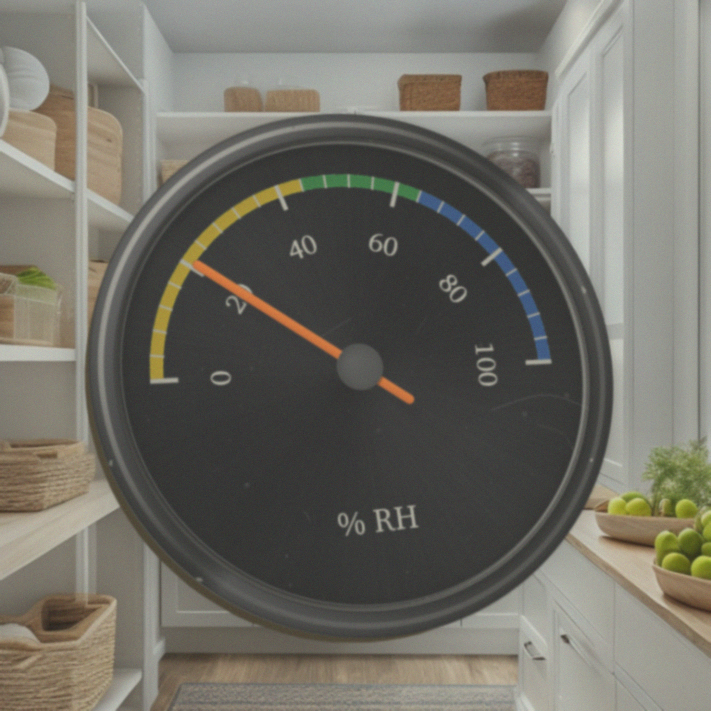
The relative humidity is **20** %
